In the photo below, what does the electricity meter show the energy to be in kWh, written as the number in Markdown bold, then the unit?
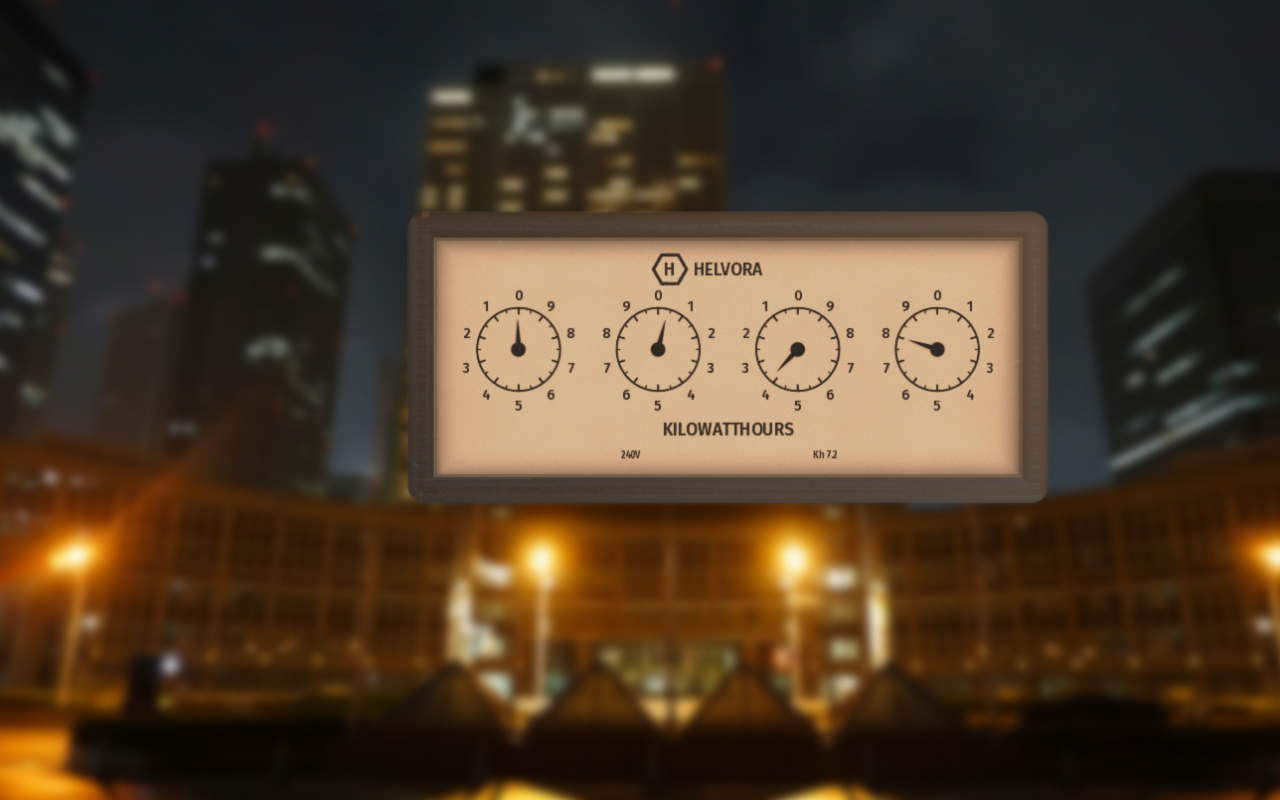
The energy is **38** kWh
